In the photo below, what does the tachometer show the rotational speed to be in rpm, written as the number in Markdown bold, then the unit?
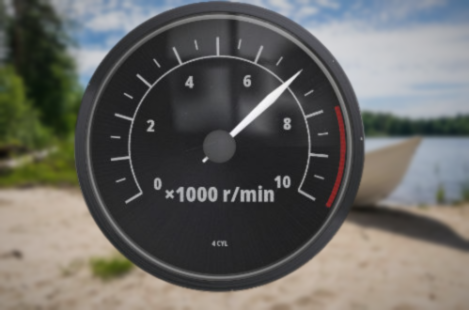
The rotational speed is **7000** rpm
